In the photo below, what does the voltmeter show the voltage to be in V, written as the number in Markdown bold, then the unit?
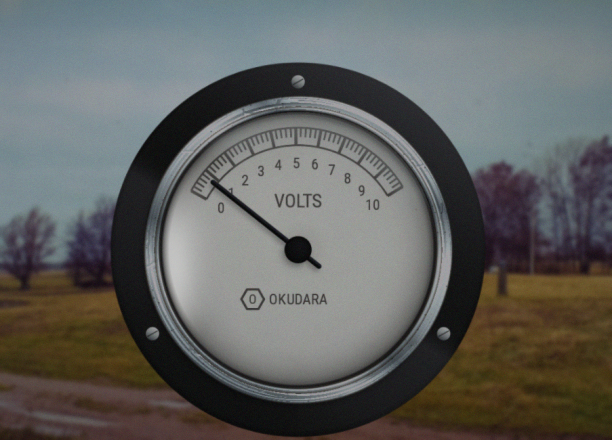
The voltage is **0.8** V
